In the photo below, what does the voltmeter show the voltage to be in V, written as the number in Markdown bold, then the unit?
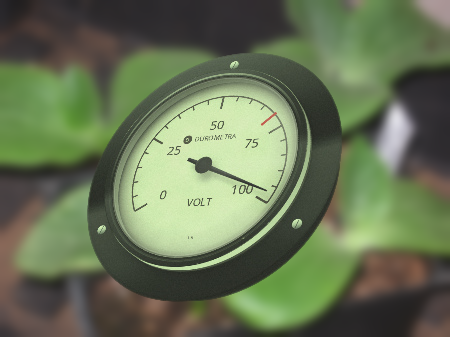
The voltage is **97.5** V
